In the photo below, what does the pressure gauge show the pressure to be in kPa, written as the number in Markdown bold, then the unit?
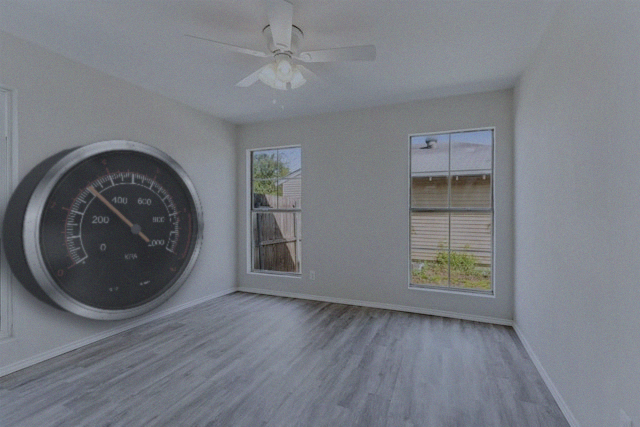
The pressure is **300** kPa
